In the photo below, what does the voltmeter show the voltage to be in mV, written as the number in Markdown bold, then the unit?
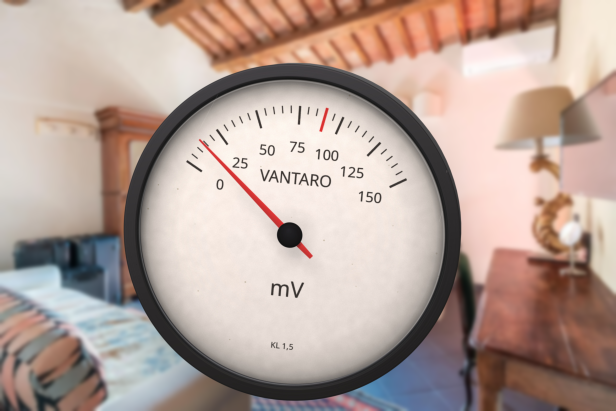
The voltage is **15** mV
